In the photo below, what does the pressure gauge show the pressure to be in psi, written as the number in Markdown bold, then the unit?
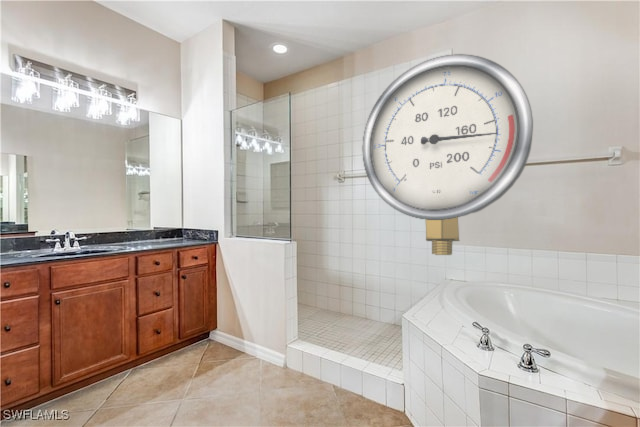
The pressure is **170** psi
